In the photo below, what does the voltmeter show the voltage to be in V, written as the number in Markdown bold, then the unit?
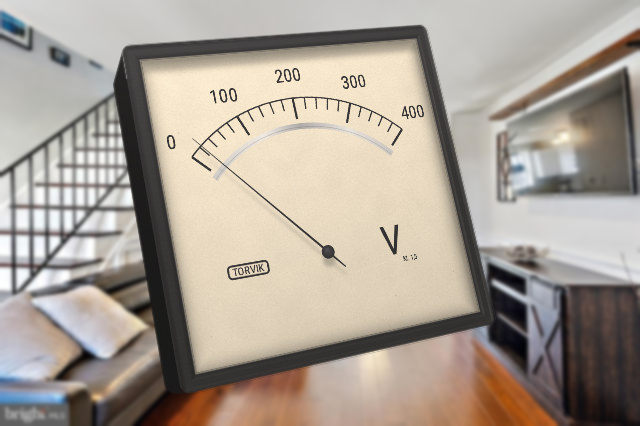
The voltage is **20** V
